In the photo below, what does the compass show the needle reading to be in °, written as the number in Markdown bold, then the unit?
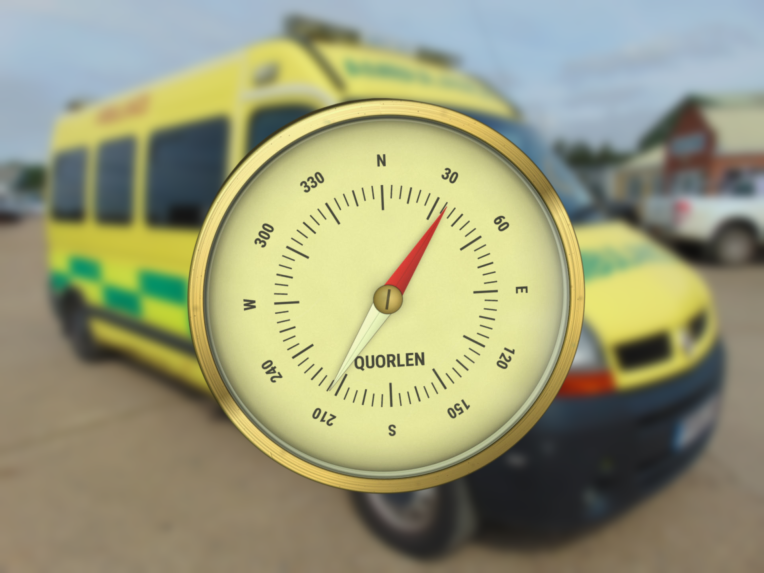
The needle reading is **35** °
